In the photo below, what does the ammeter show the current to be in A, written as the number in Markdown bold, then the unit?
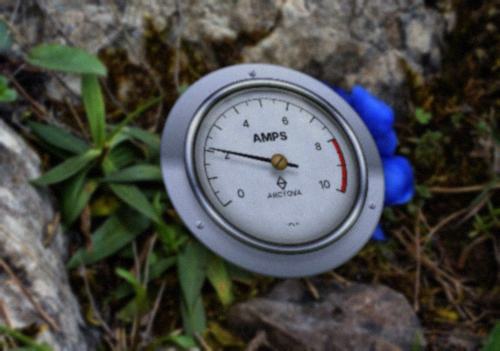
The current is **2** A
